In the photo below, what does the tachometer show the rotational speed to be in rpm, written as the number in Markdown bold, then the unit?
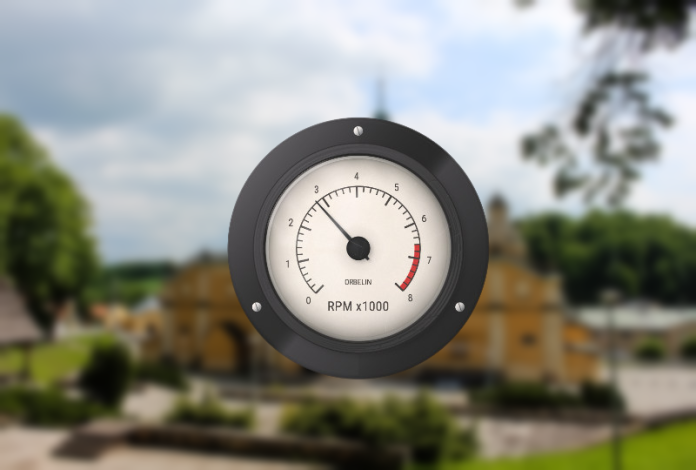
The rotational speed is **2800** rpm
